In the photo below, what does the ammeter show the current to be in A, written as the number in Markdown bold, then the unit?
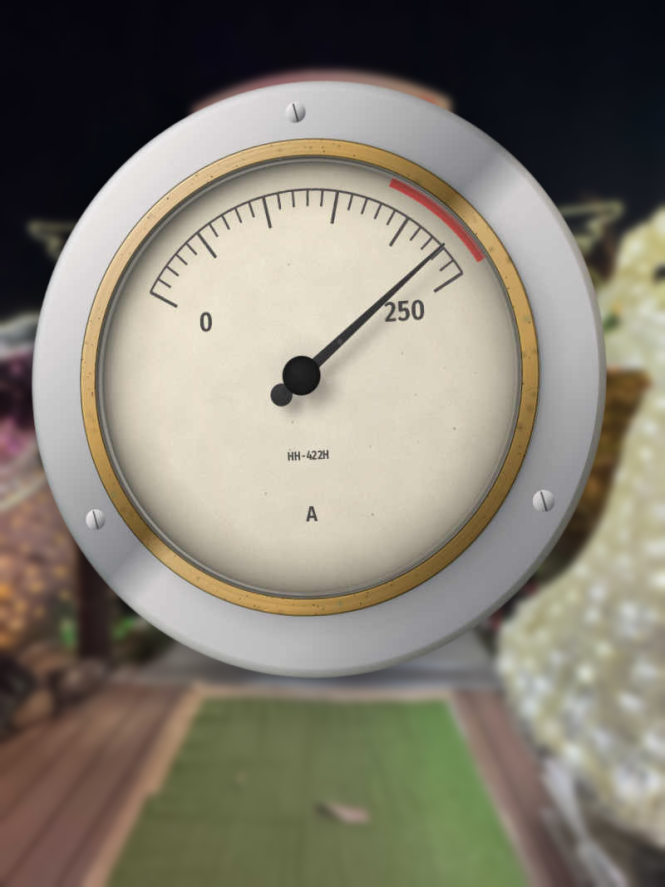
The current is **230** A
